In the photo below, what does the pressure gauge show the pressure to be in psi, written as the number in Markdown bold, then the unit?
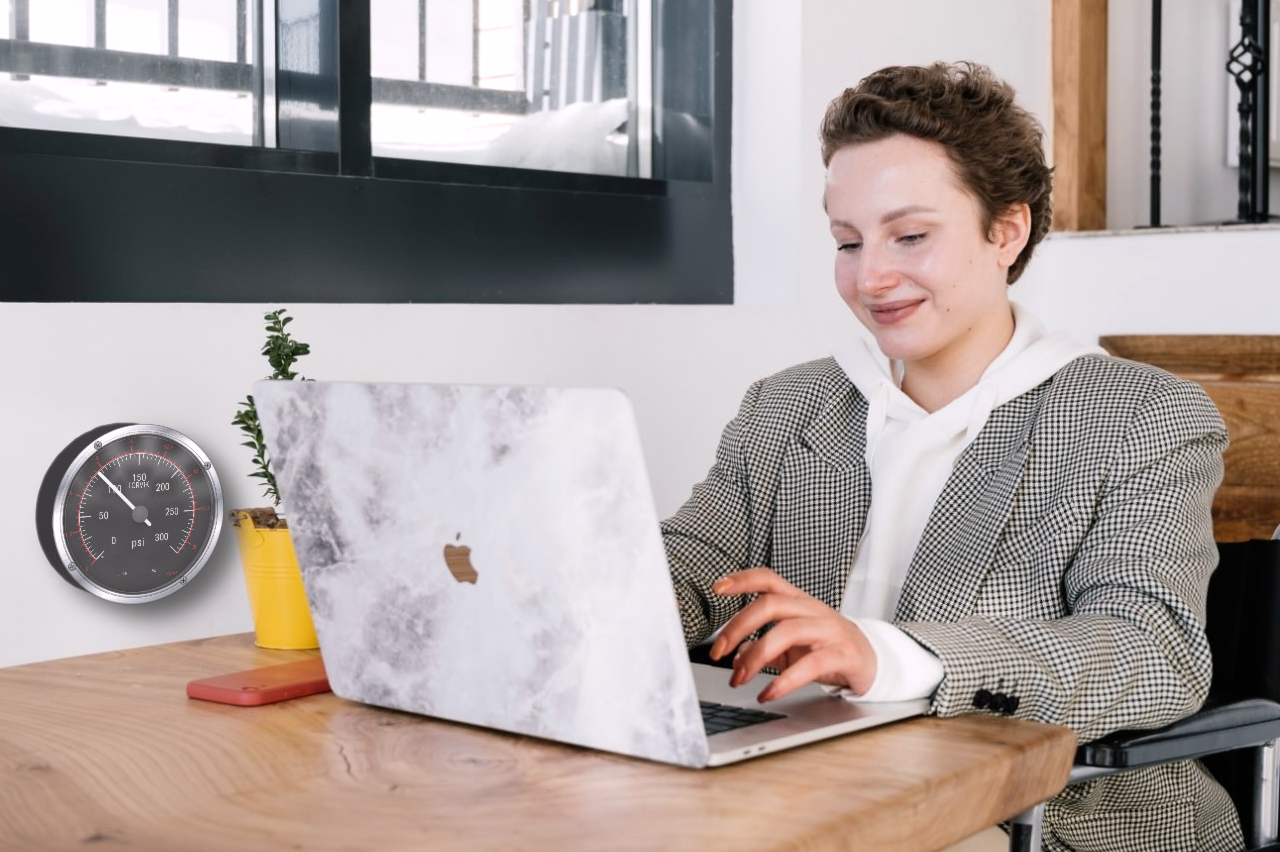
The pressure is **100** psi
